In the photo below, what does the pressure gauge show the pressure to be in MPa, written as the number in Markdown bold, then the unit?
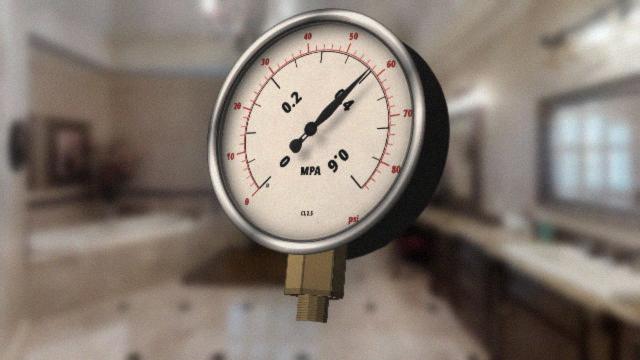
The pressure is **0.4** MPa
